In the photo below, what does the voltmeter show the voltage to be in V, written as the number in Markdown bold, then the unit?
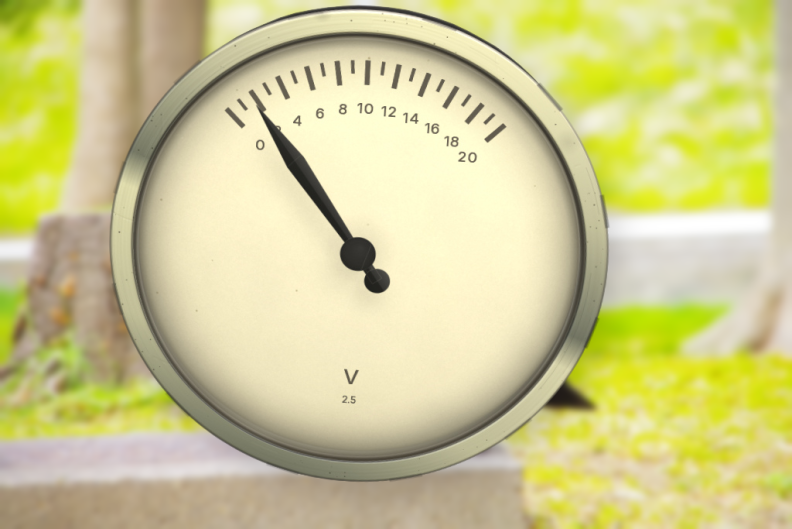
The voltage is **2** V
